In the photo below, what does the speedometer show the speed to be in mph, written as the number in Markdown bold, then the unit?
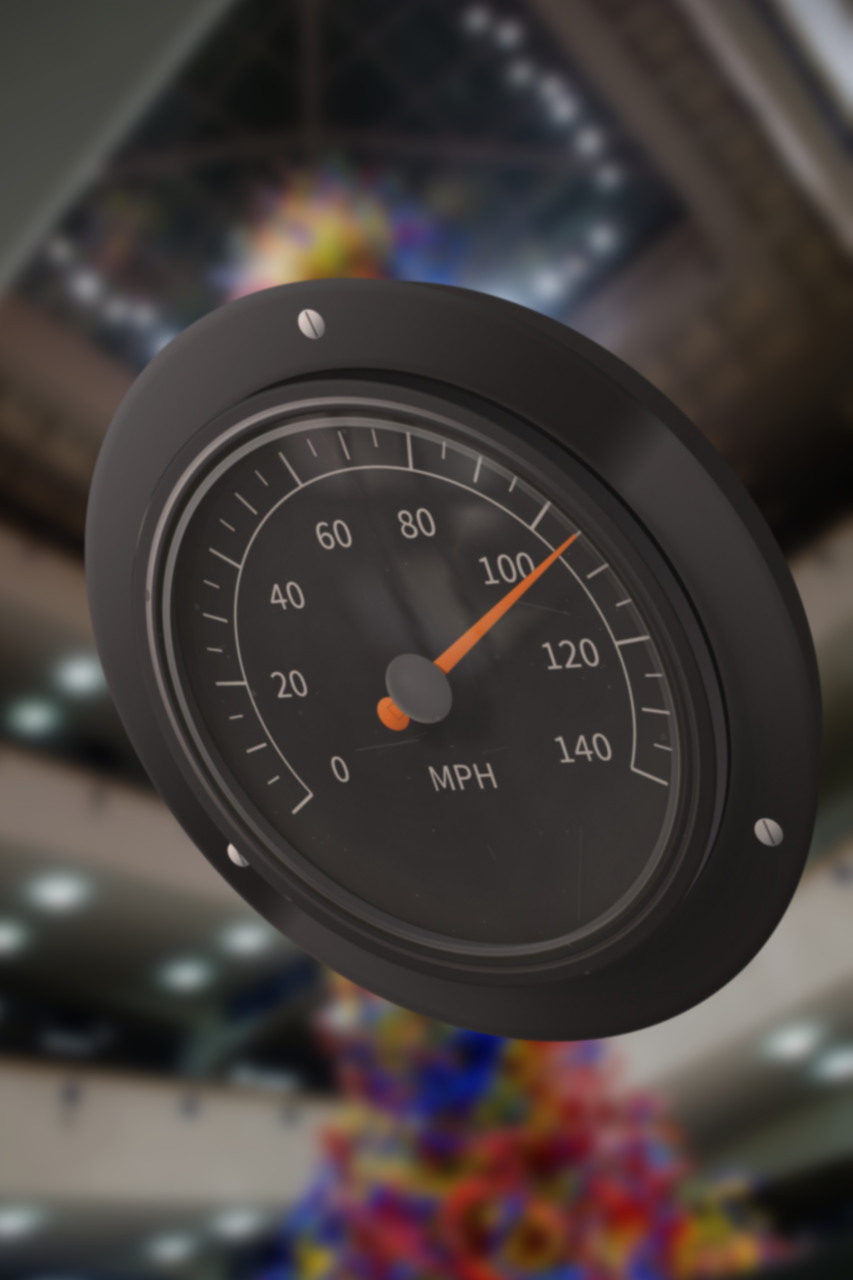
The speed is **105** mph
